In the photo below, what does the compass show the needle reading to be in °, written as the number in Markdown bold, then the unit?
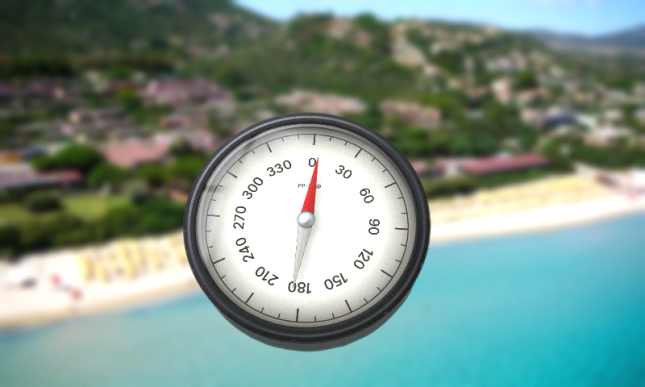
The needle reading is **5** °
